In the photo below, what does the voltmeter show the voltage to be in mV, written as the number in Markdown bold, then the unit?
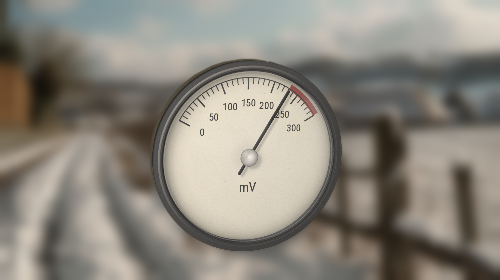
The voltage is **230** mV
